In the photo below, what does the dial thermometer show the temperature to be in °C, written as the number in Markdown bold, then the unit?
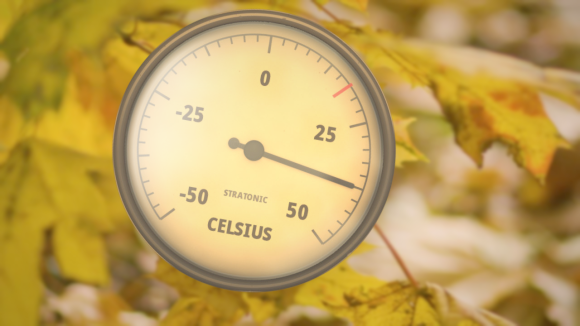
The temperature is **37.5** °C
